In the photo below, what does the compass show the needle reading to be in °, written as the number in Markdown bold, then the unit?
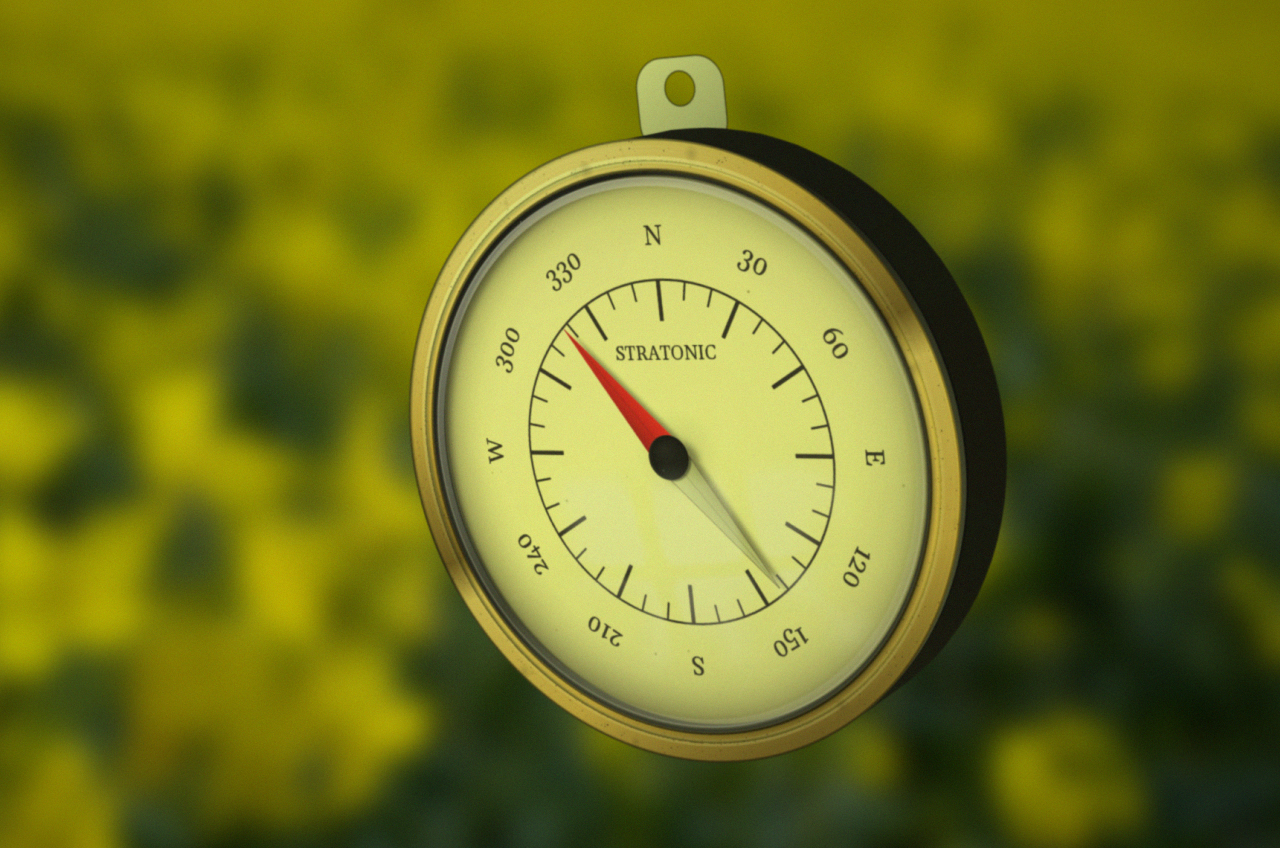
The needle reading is **320** °
